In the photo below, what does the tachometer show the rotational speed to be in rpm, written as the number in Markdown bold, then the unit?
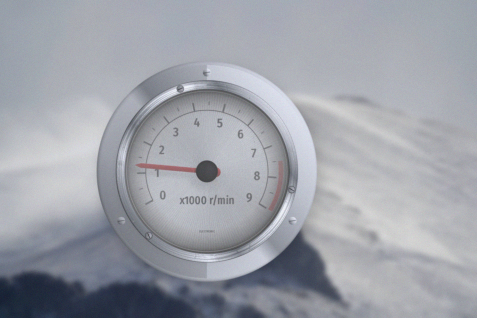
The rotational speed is **1250** rpm
